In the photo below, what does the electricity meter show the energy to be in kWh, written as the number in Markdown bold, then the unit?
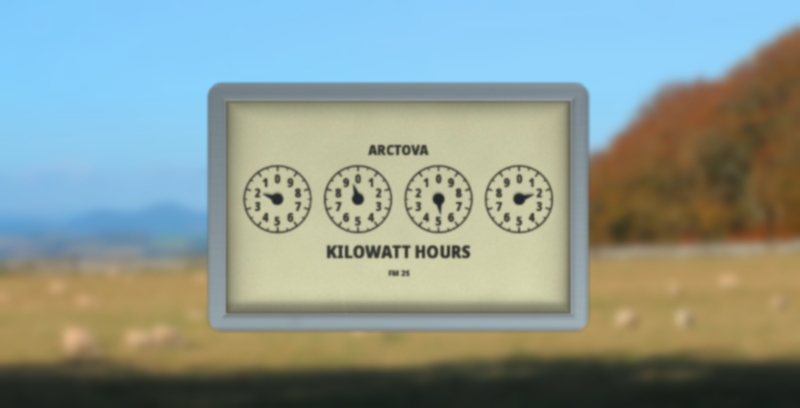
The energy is **1952** kWh
